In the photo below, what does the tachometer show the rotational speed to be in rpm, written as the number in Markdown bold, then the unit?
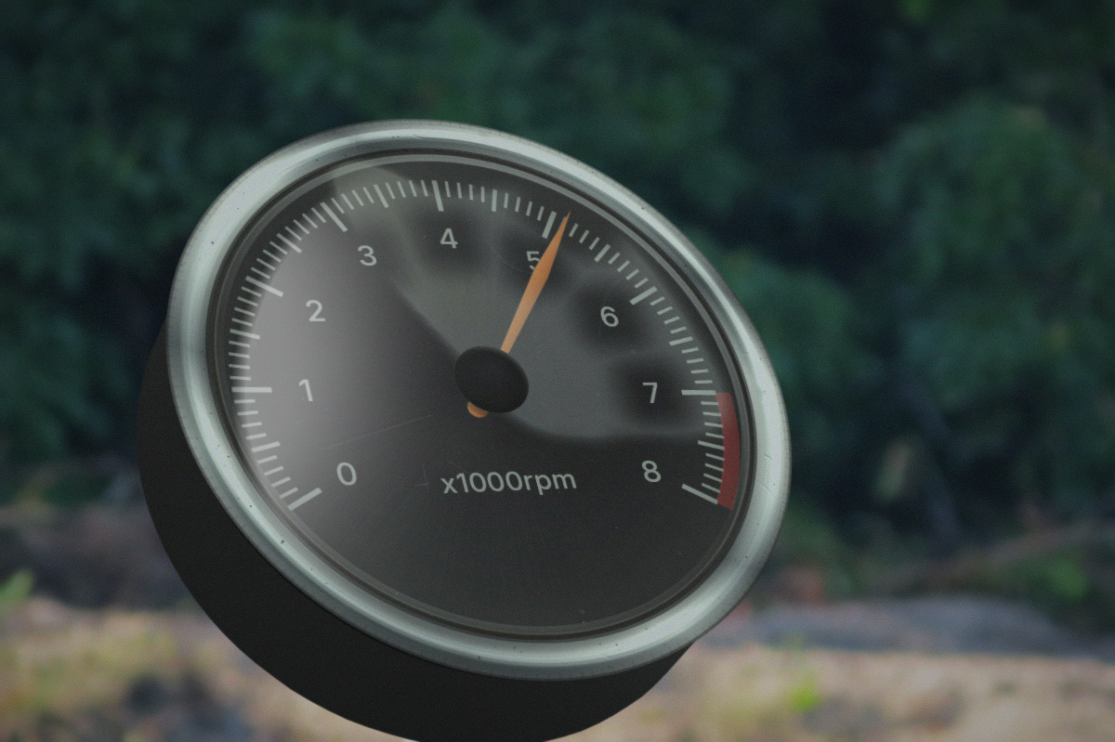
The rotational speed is **5100** rpm
